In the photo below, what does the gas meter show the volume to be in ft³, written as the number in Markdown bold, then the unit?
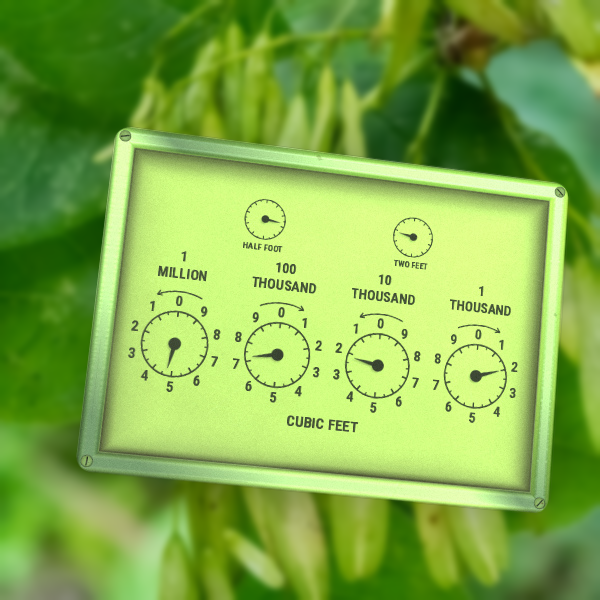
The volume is **472200** ft³
